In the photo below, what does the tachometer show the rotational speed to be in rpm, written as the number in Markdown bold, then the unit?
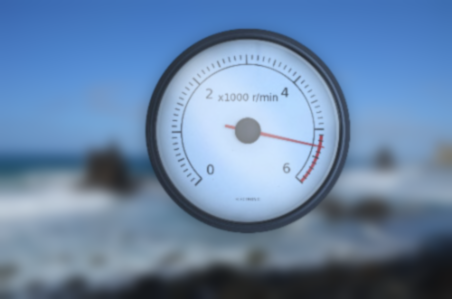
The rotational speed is **5300** rpm
